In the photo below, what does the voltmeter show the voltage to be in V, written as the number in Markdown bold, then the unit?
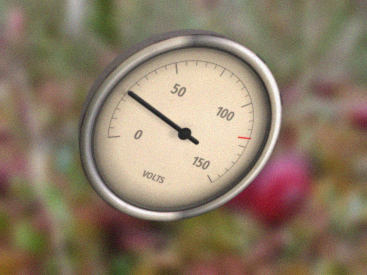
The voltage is **25** V
